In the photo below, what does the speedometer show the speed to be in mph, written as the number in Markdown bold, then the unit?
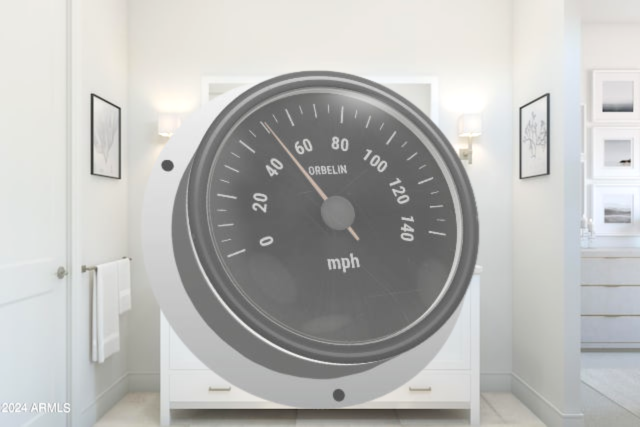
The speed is **50** mph
